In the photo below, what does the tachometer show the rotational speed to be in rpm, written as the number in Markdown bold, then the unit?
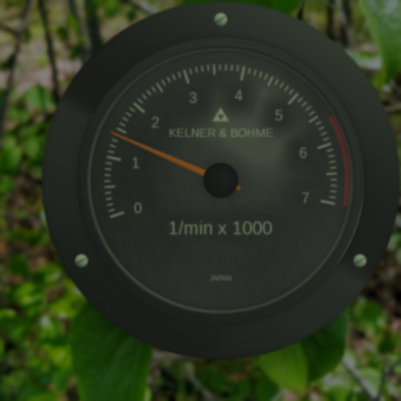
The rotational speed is **1400** rpm
